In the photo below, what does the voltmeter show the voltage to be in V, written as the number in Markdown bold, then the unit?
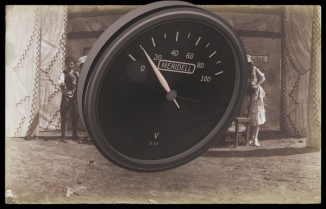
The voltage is **10** V
